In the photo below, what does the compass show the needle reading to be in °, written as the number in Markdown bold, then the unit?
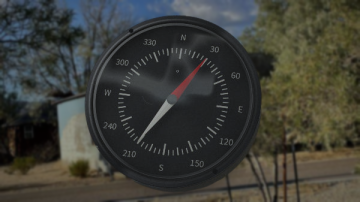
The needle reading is **30** °
